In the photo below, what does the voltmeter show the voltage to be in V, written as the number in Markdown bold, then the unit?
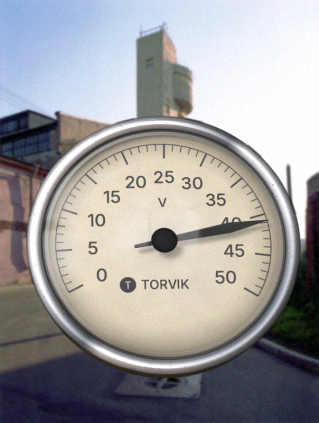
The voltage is **41** V
